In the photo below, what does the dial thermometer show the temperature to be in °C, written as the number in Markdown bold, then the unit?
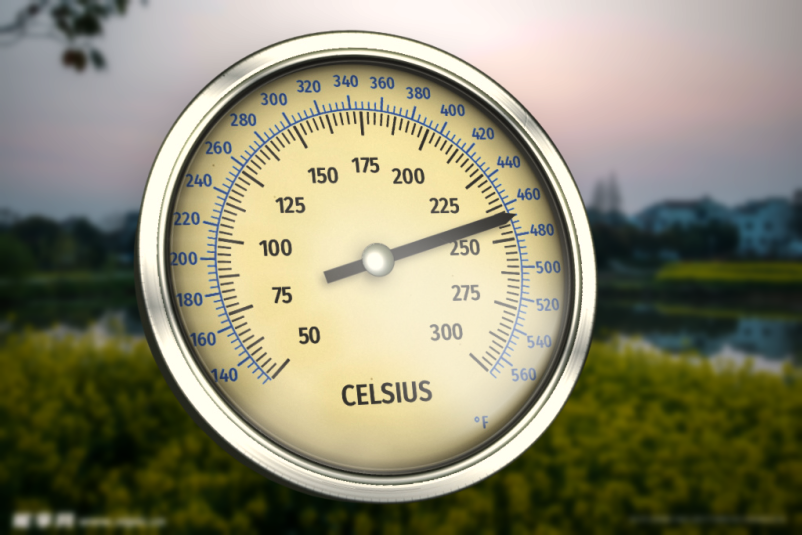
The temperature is **242.5** °C
